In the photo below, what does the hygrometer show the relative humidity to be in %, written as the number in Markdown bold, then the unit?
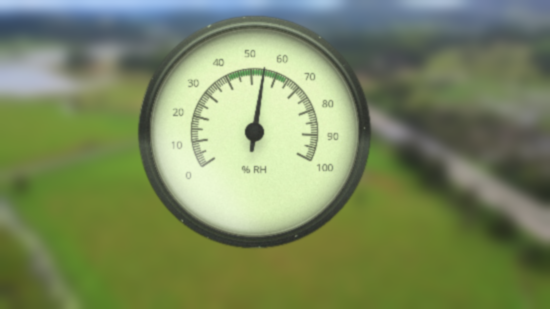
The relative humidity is **55** %
